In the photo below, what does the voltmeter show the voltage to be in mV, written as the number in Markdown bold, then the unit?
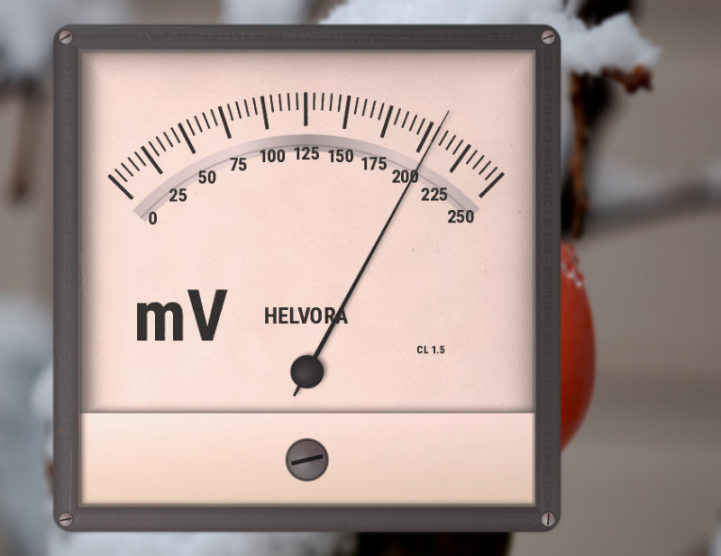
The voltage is **205** mV
